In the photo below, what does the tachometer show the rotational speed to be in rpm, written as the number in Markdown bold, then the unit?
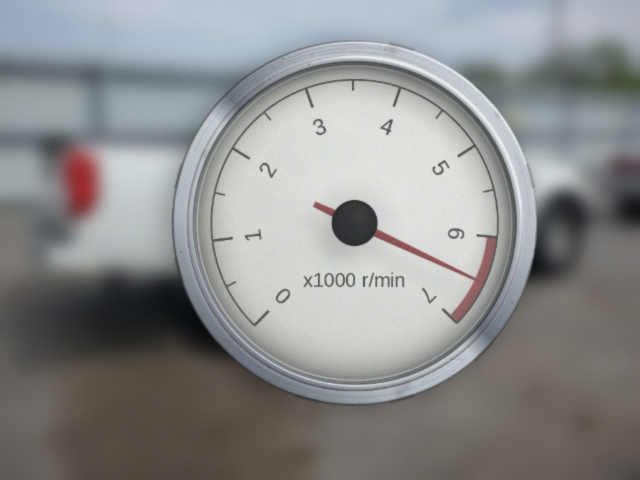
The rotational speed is **6500** rpm
